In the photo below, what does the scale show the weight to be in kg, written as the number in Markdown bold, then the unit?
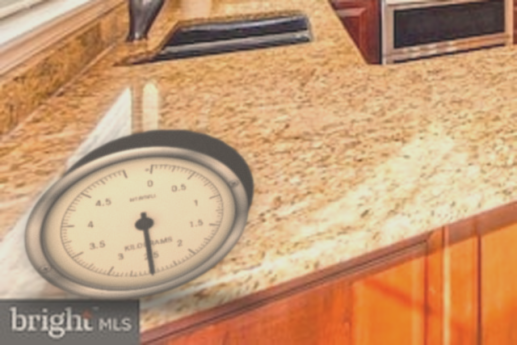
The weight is **2.5** kg
